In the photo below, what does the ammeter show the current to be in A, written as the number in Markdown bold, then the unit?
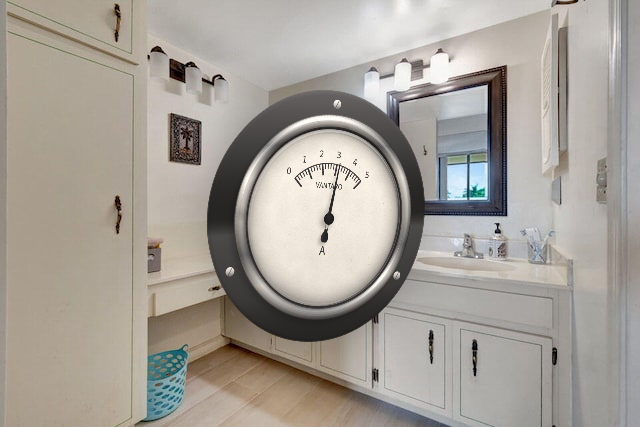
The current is **3** A
